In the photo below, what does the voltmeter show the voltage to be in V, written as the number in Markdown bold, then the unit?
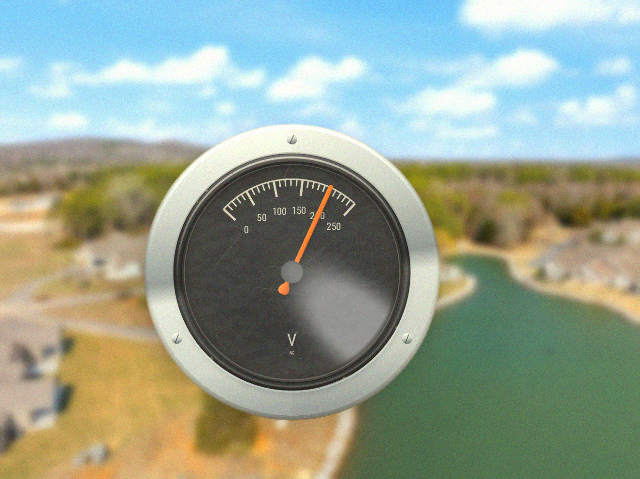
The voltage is **200** V
